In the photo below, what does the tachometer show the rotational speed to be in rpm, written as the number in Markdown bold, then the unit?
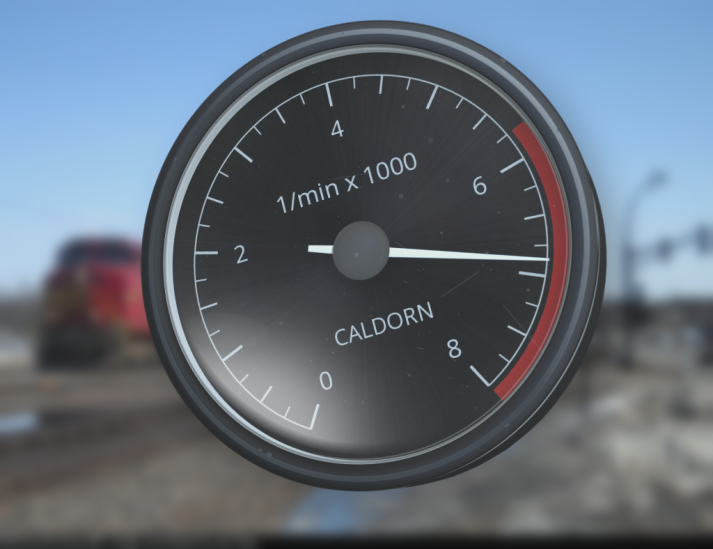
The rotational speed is **6875** rpm
